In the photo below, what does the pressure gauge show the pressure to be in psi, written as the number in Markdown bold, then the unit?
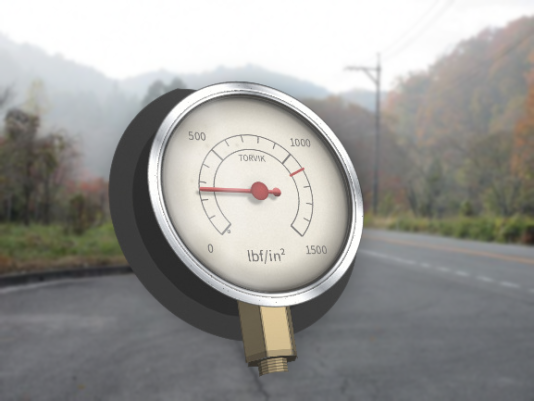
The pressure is **250** psi
